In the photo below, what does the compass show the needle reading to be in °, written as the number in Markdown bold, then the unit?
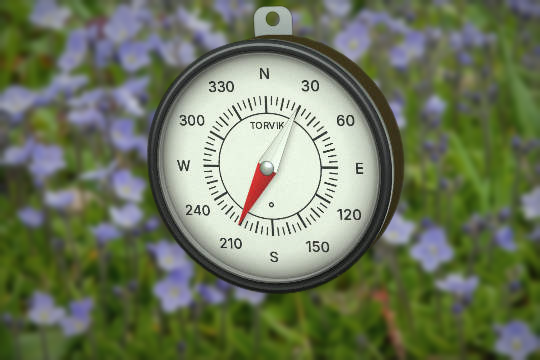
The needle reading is **210** °
